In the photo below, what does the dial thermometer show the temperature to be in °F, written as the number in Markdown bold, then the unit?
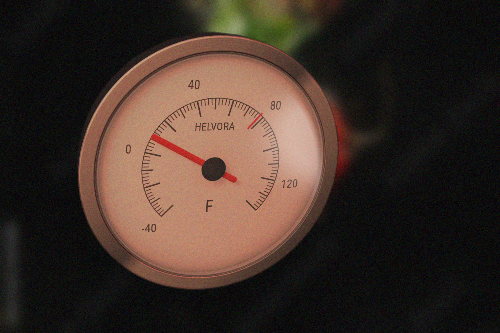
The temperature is **10** °F
